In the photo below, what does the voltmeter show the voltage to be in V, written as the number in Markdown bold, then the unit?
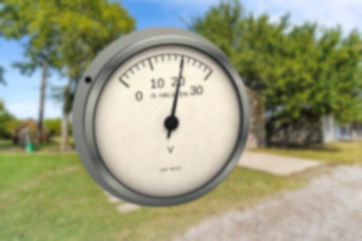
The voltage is **20** V
